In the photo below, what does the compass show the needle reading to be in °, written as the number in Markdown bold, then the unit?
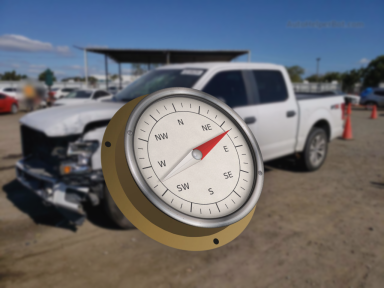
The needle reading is **70** °
